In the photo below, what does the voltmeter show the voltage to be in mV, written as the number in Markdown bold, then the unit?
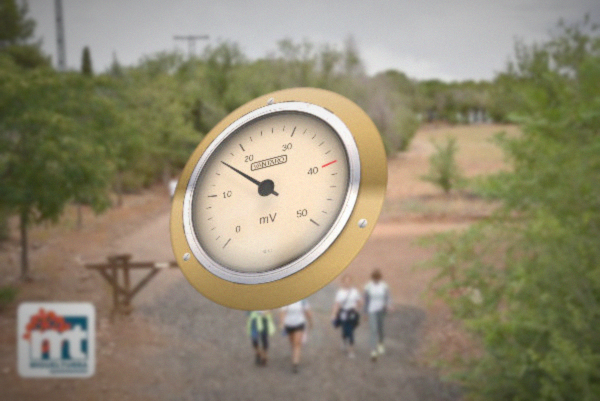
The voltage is **16** mV
